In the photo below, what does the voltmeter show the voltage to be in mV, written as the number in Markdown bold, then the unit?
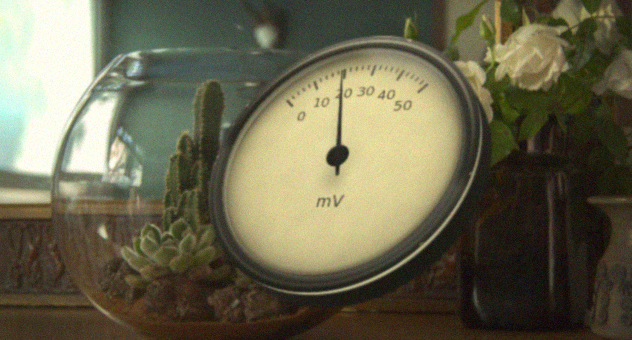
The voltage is **20** mV
